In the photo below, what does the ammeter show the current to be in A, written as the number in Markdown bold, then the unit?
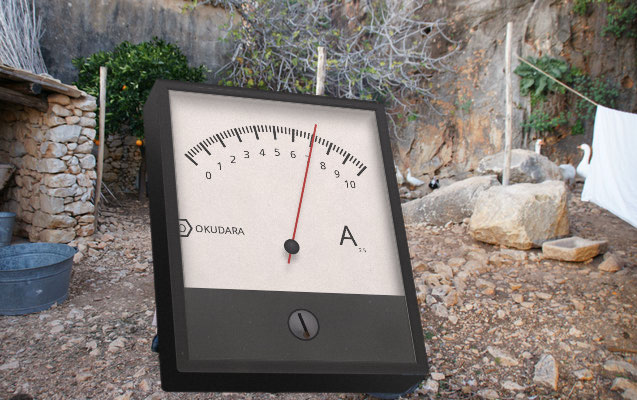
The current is **7** A
